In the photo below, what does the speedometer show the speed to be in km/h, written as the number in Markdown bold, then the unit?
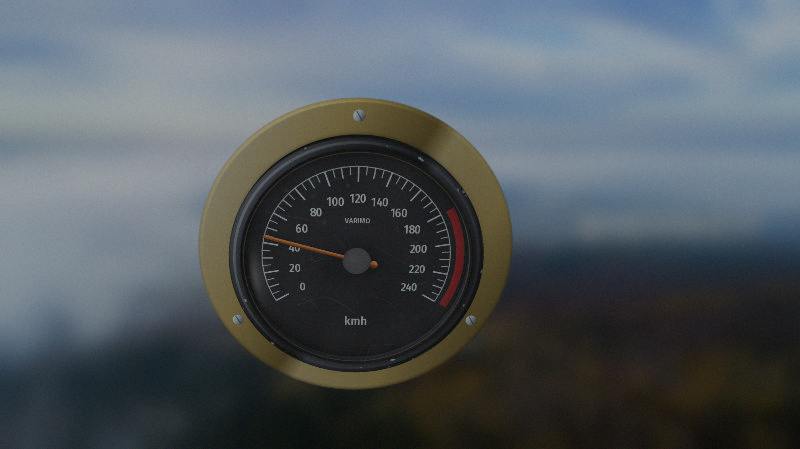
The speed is **45** km/h
